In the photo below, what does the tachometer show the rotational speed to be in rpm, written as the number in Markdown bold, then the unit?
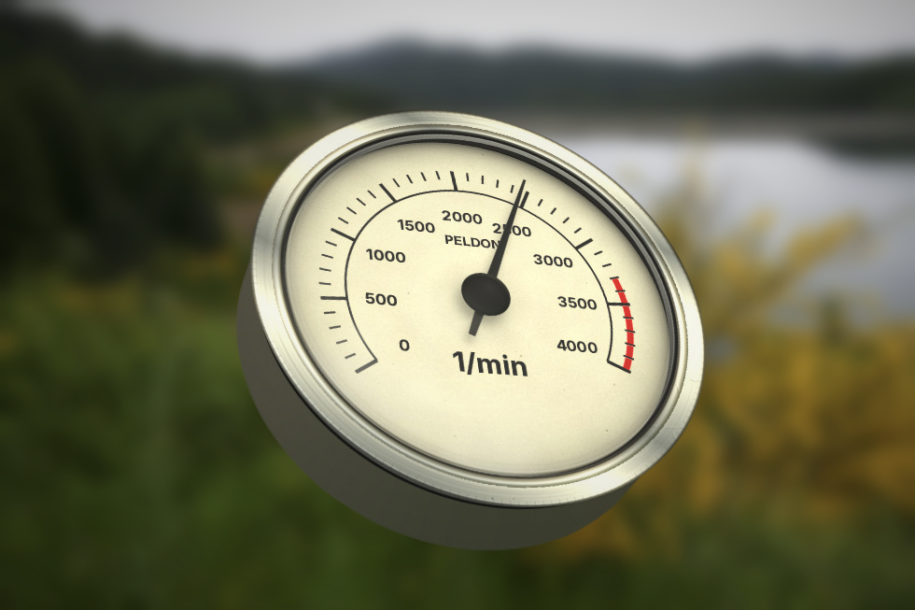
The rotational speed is **2450** rpm
